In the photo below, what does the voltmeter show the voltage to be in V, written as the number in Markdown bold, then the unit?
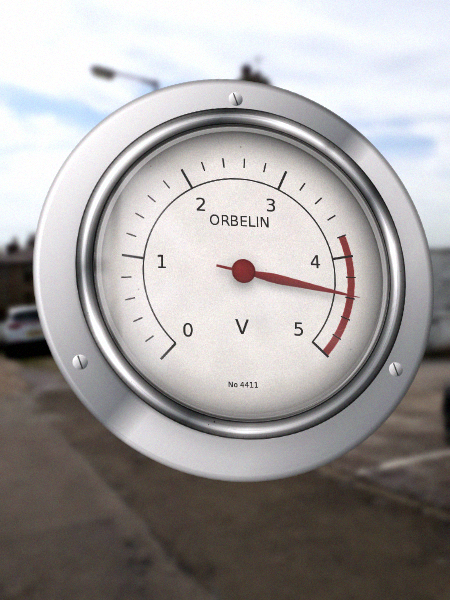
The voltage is **4.4** V
